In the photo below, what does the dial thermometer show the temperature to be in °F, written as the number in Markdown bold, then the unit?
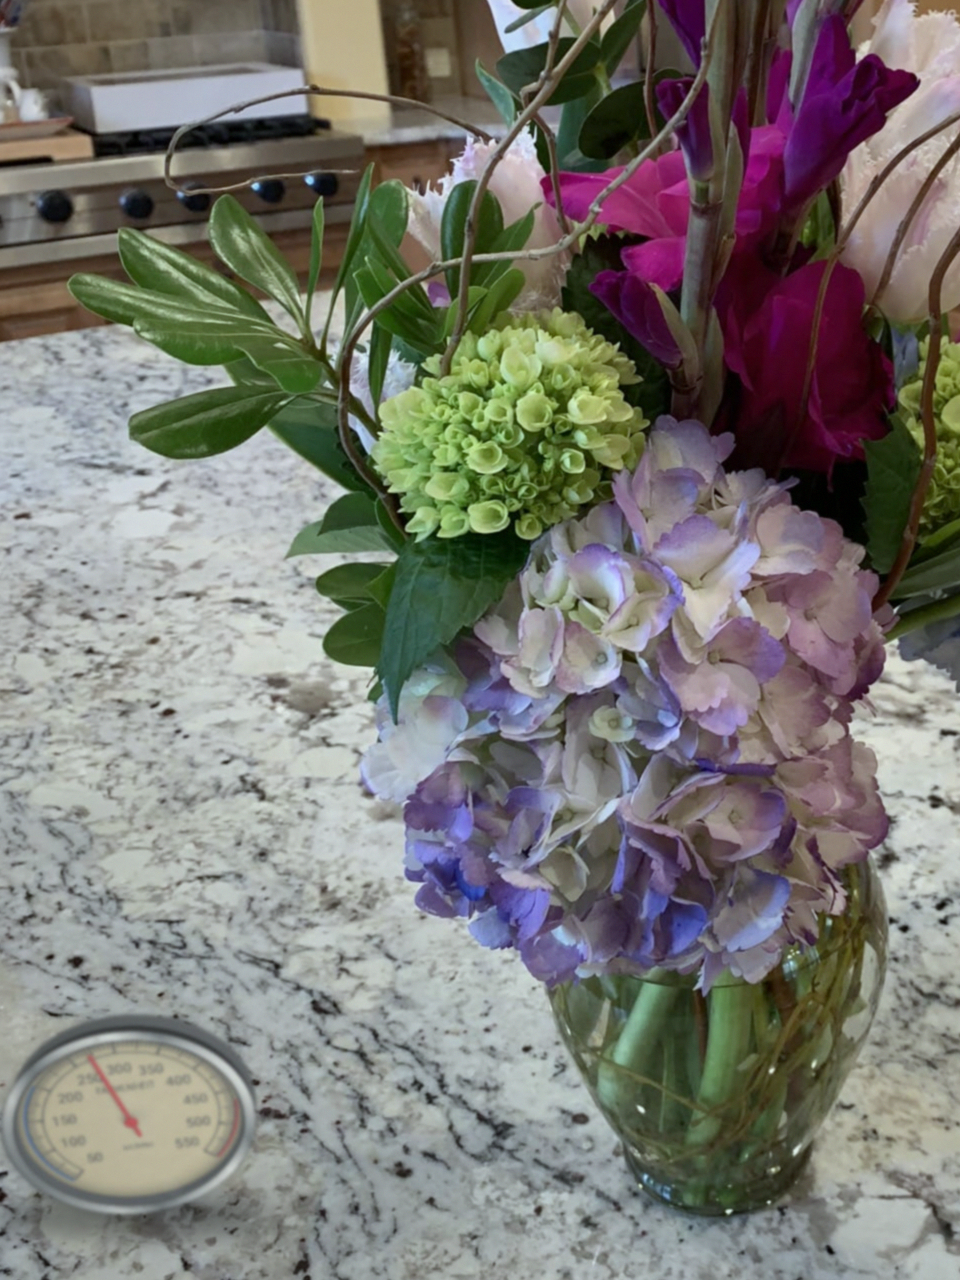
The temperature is **275** °F
